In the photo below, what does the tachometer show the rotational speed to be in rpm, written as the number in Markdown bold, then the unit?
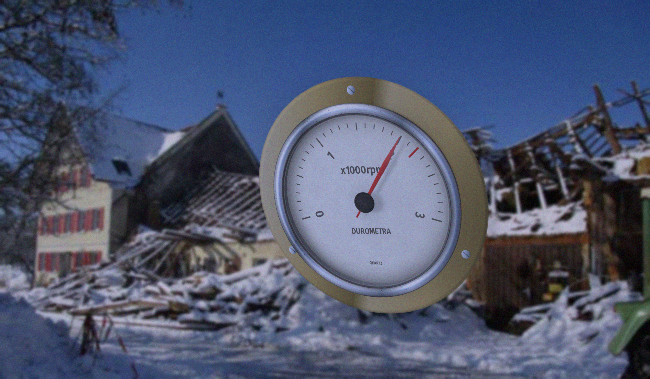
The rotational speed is **2000** rpm
